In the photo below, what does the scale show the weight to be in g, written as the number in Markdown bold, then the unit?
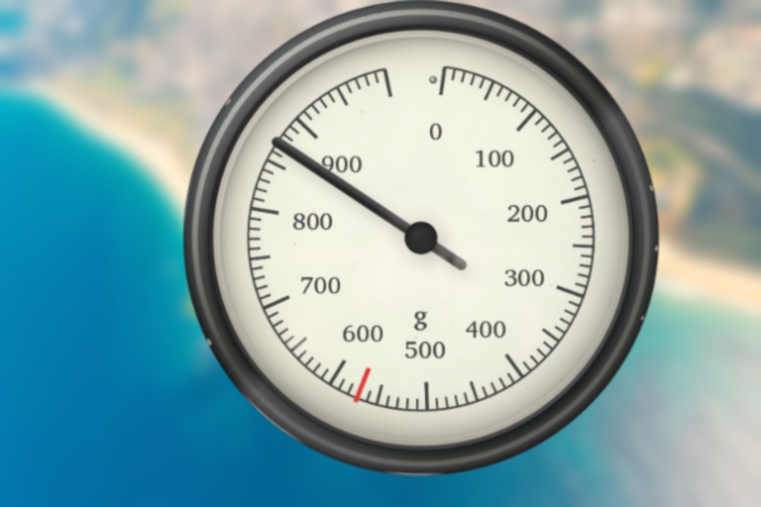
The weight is **870** g
